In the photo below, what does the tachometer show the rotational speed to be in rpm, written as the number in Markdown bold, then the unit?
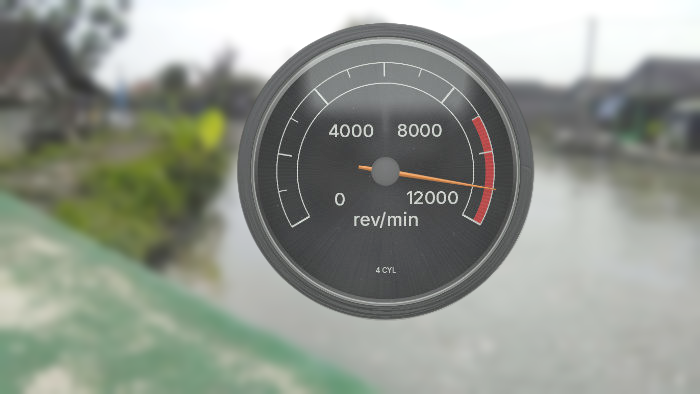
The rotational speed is **11000** rpm
